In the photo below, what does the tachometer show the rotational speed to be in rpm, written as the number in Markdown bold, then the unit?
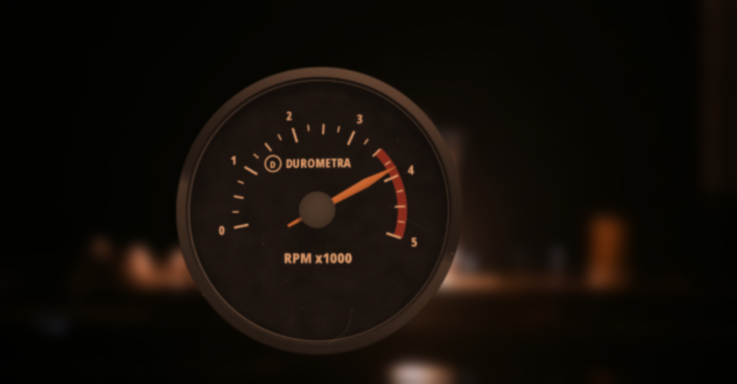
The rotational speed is **3875** rpm
